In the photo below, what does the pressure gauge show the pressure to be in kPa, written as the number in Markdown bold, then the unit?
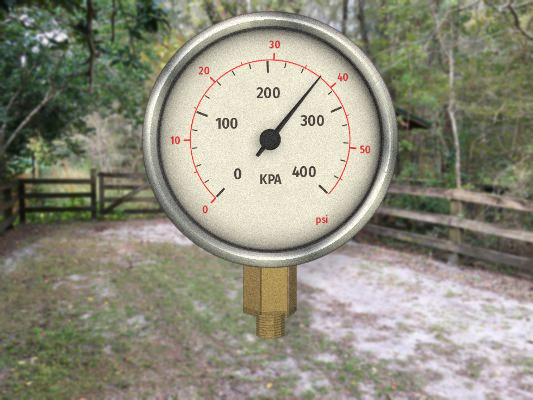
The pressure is **260** kPa
